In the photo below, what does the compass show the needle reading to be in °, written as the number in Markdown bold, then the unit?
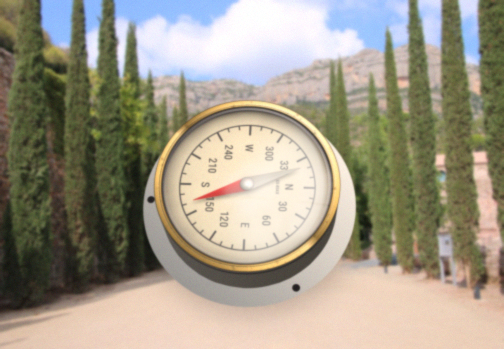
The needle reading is **160** °
